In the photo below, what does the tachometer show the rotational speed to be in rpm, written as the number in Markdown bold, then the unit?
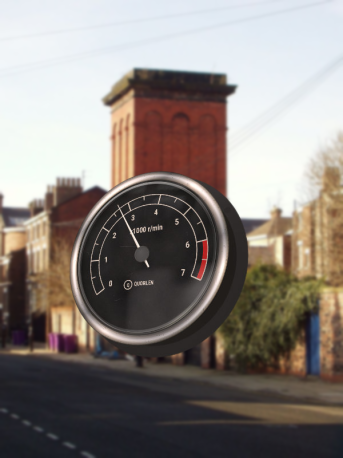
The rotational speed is **2750** rpm
